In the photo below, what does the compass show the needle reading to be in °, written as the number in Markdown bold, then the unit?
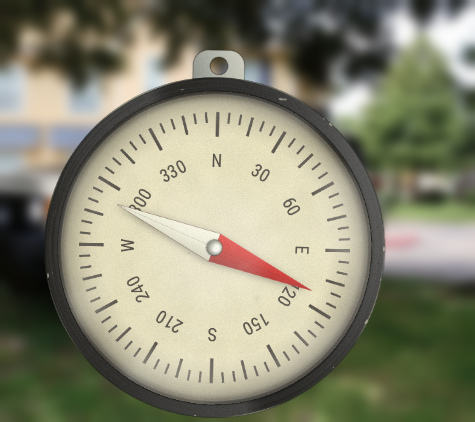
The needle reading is **112.5** °
